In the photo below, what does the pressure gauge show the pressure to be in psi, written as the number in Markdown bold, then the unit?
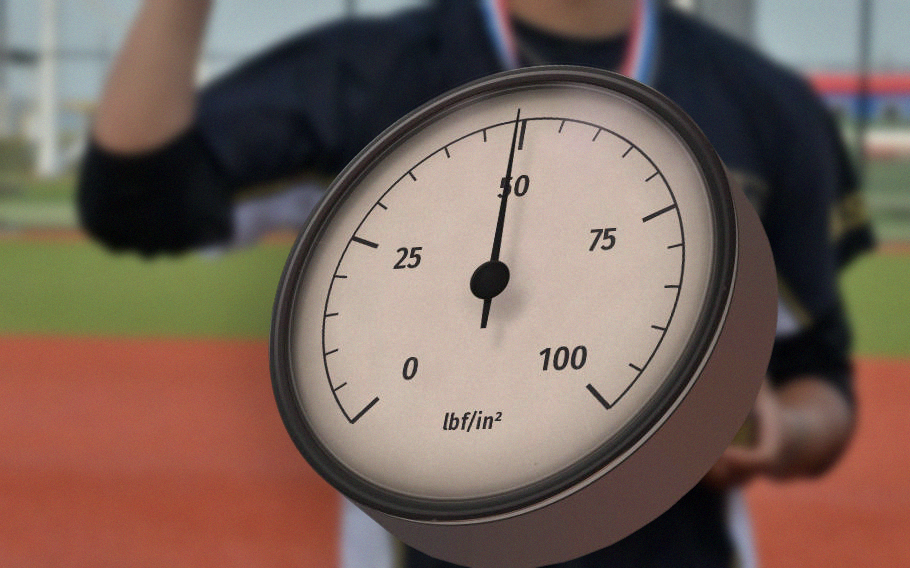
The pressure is **50** psi
